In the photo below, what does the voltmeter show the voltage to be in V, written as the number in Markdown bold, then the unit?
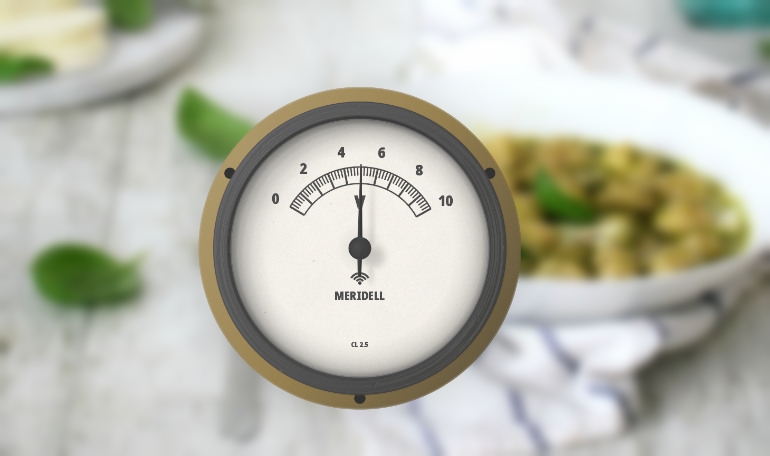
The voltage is **5** V
